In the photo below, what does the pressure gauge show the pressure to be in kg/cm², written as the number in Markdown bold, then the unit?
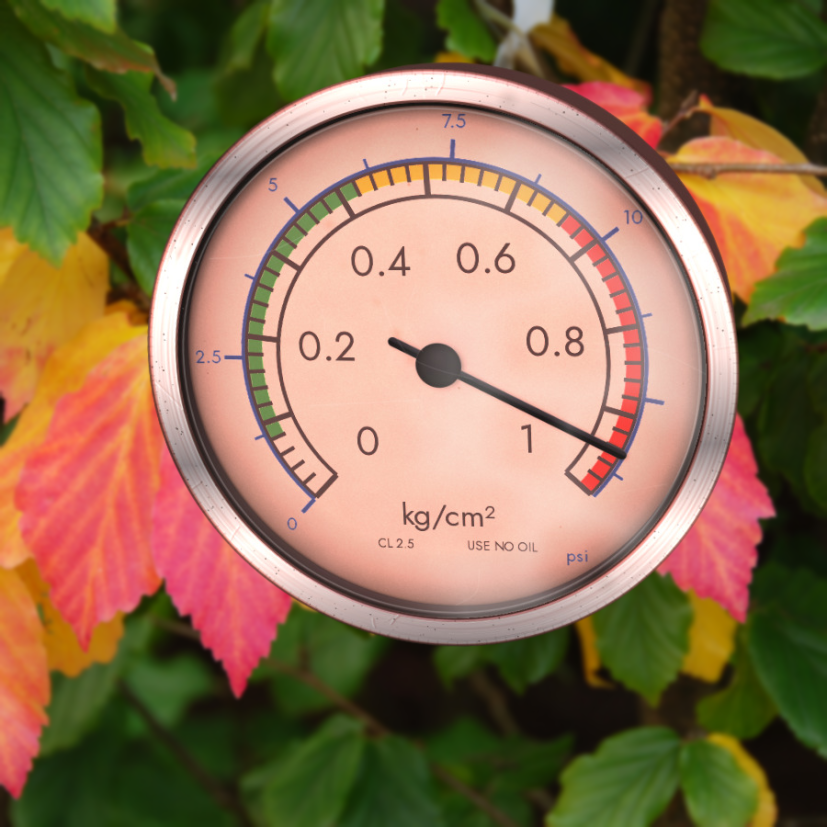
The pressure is **0.94** kg/cm²
